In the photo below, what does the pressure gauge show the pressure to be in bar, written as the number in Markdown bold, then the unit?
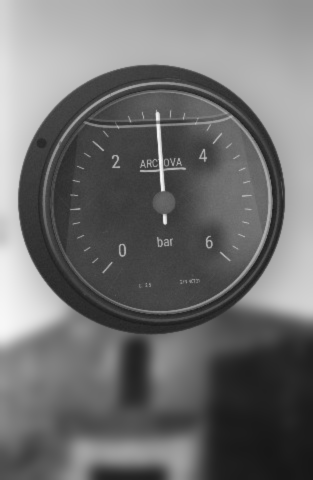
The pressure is **3** bar
